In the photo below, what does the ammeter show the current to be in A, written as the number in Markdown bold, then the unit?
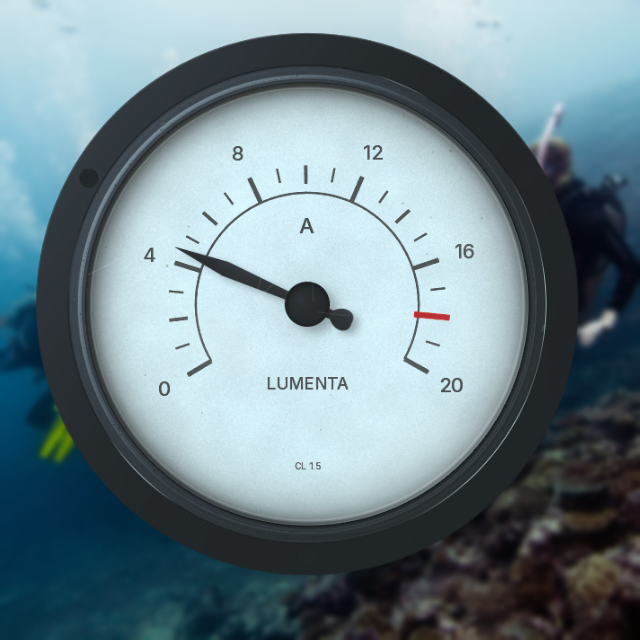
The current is **4.5** A
